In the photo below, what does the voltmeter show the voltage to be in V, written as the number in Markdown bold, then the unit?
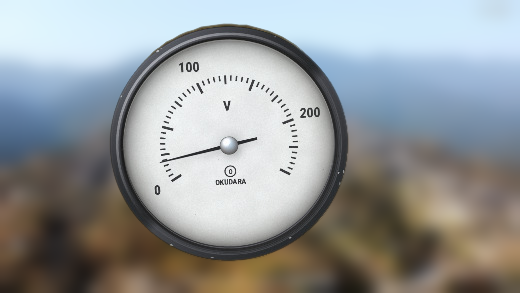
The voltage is **20** V
